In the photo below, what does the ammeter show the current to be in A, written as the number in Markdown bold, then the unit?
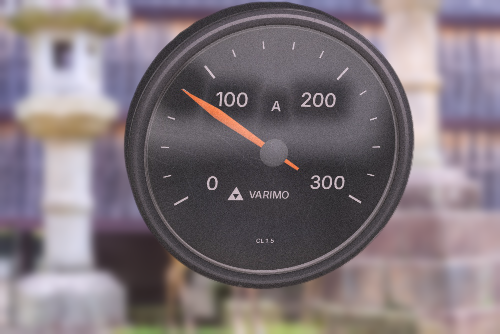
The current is **80** A
